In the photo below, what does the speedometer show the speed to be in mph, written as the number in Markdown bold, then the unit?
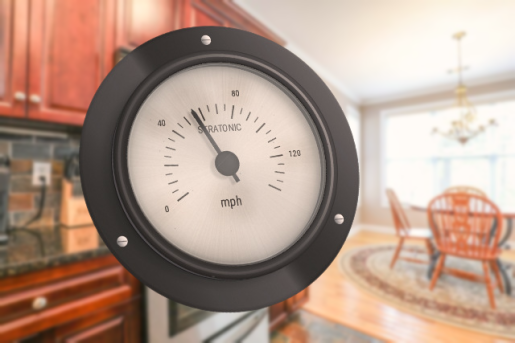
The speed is **55** mph
